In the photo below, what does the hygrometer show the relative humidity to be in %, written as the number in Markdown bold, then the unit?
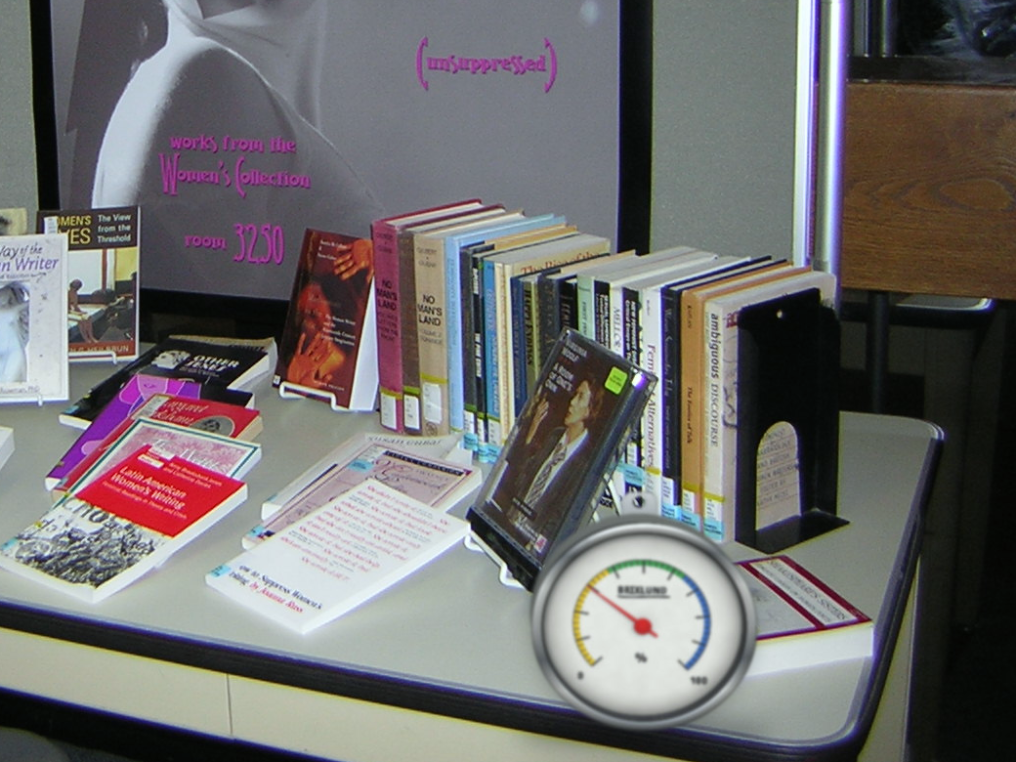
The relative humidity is **30** %
